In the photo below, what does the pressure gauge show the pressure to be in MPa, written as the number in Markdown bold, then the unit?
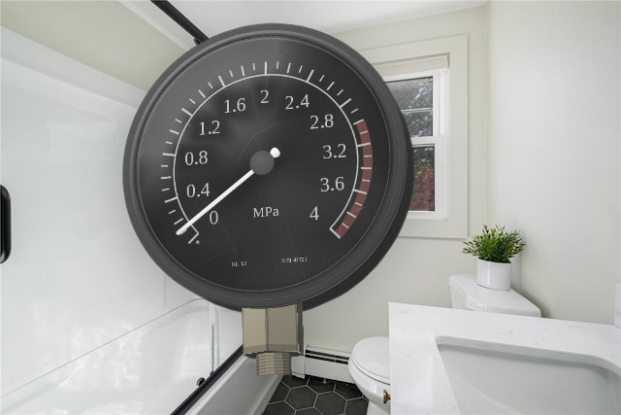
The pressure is **0.1** MPa
